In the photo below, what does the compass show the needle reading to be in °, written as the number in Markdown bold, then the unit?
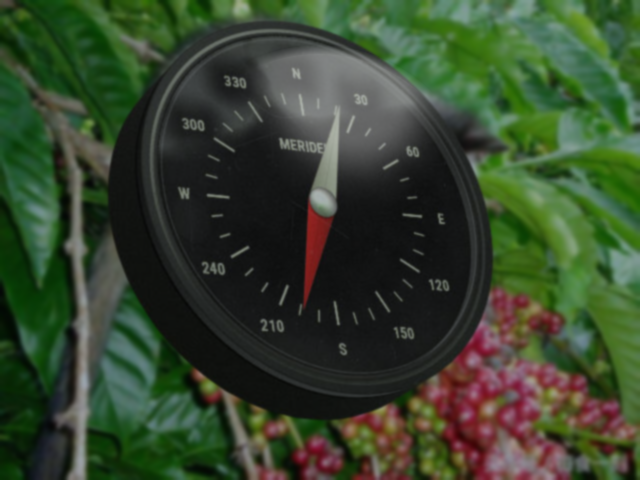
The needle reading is **200** °
